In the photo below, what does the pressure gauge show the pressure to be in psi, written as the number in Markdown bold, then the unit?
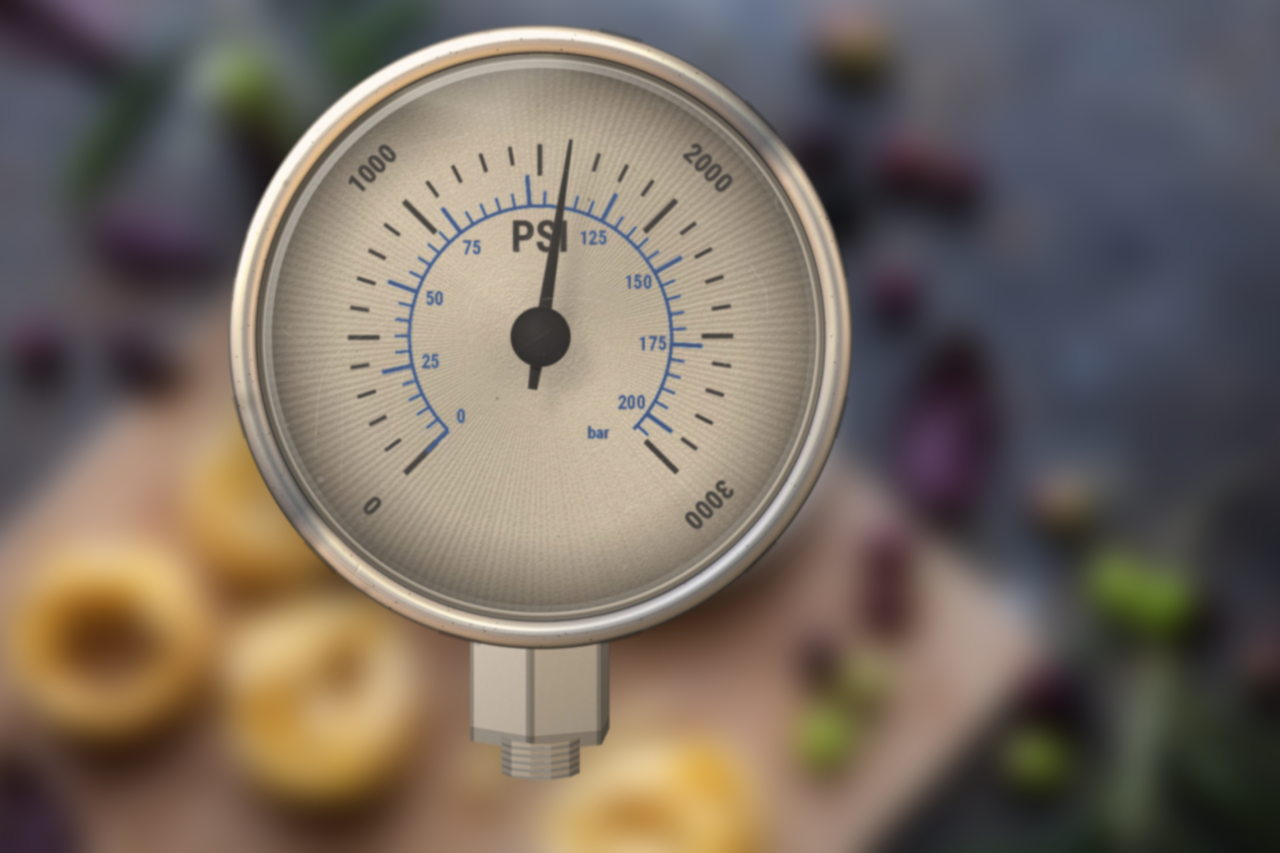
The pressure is **1600** psi
